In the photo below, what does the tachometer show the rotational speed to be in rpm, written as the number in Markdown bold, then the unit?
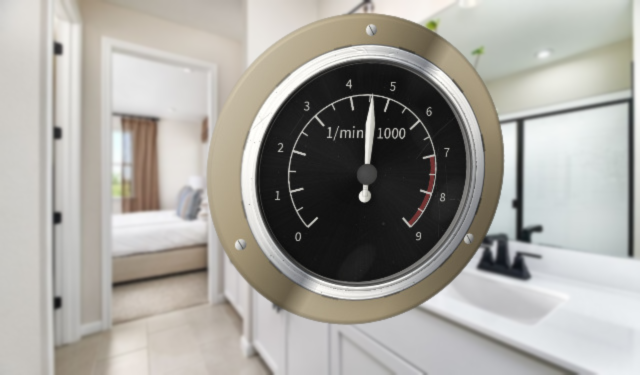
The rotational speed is **4500** rpm
